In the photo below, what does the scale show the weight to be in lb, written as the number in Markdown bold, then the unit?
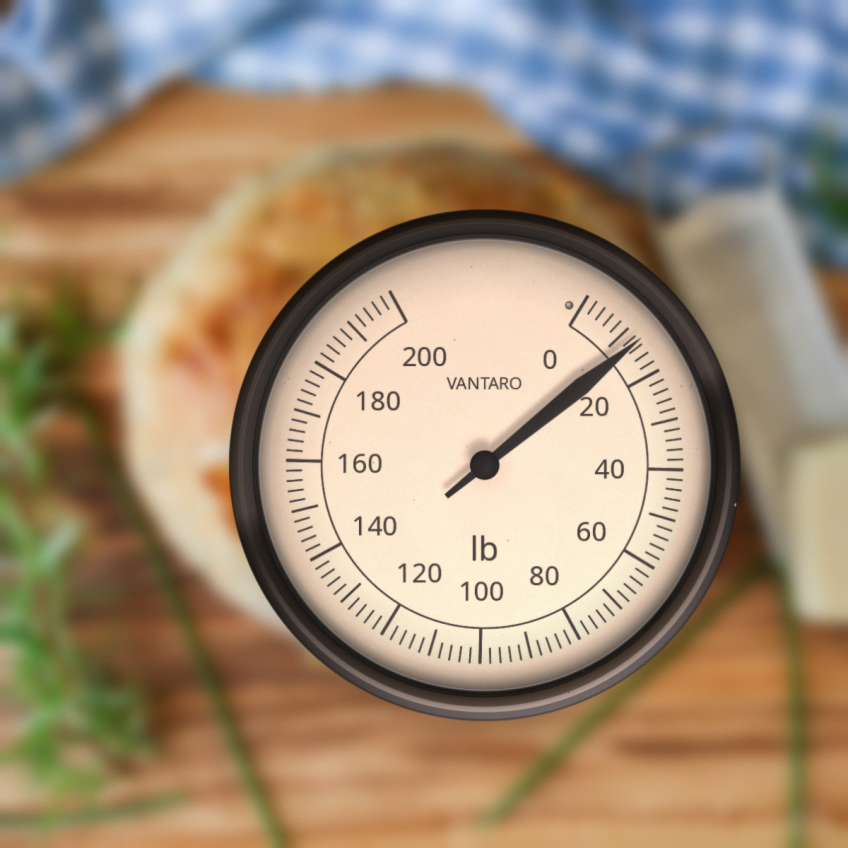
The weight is **13** lb
